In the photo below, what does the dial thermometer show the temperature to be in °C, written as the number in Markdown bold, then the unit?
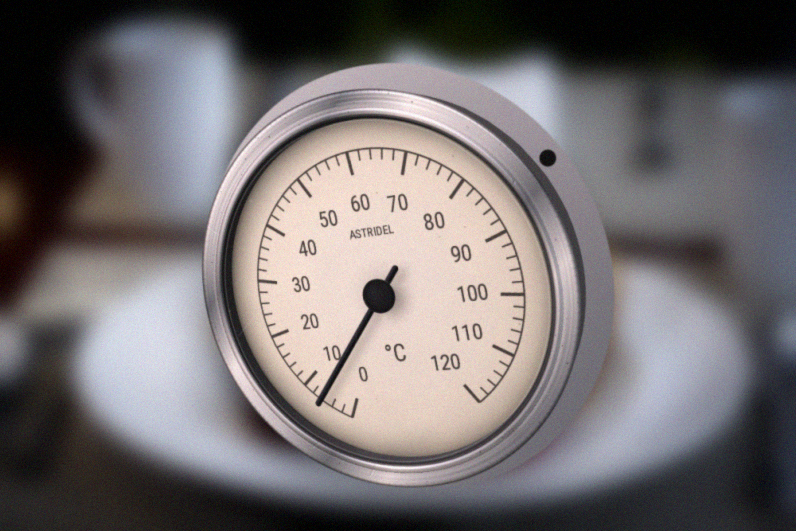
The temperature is **6** °C
